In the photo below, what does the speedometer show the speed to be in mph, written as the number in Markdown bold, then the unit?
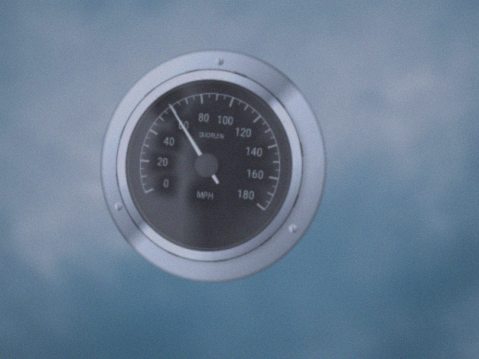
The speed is **60** mph
